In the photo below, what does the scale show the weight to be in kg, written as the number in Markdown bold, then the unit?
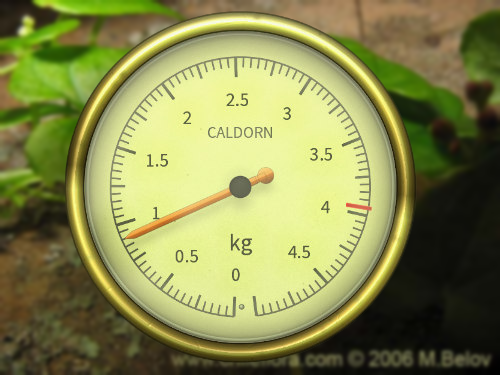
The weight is **0.9** kg
